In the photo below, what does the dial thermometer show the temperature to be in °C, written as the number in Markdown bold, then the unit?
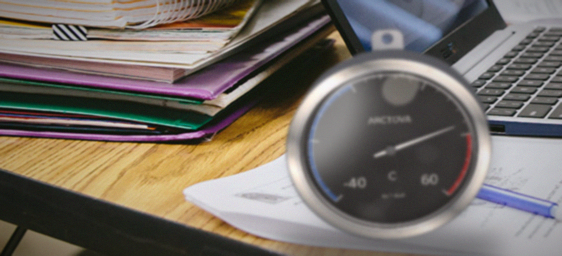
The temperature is **36** °C
